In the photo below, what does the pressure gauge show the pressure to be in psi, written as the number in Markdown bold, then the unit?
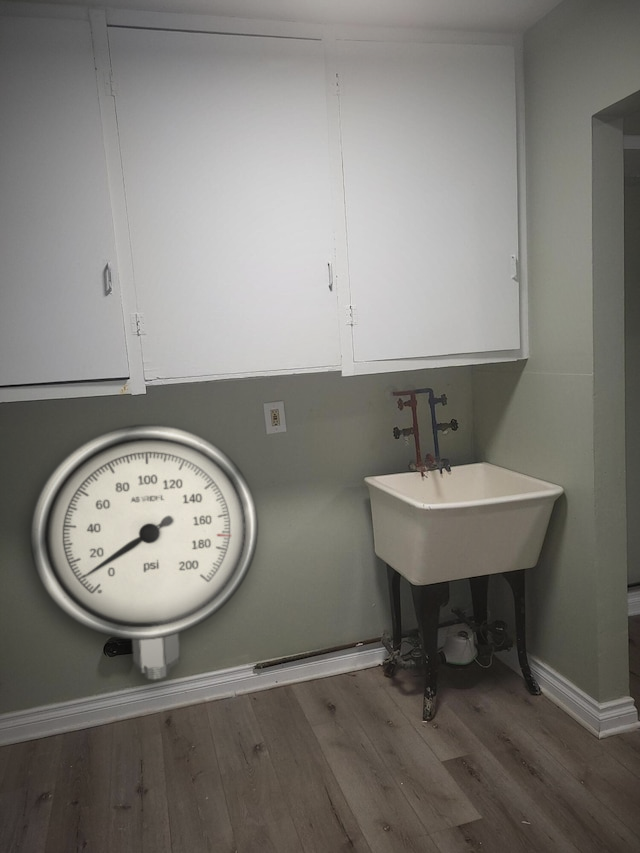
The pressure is **10** psi
